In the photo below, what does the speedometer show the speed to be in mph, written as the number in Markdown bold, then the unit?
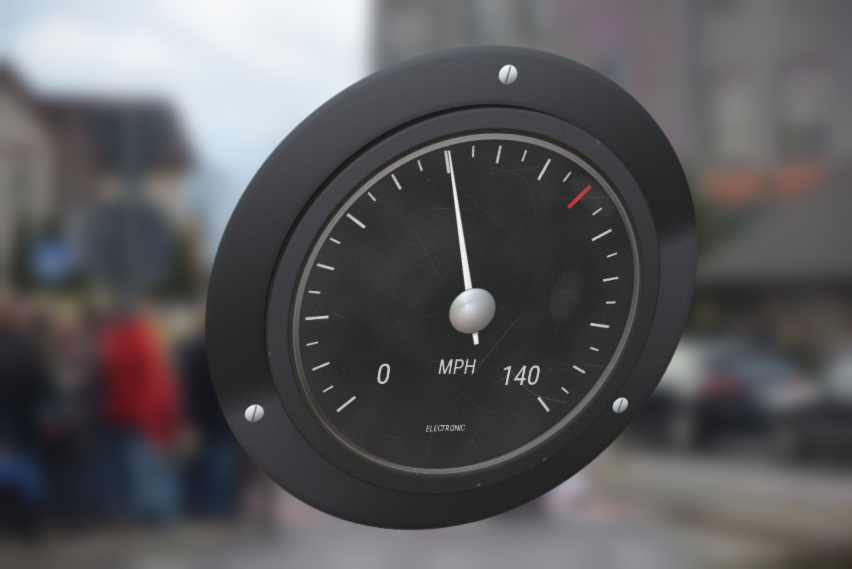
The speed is **60** mph
